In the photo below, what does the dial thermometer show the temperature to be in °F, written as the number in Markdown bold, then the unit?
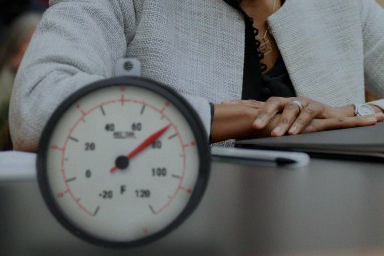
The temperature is **75** °F
